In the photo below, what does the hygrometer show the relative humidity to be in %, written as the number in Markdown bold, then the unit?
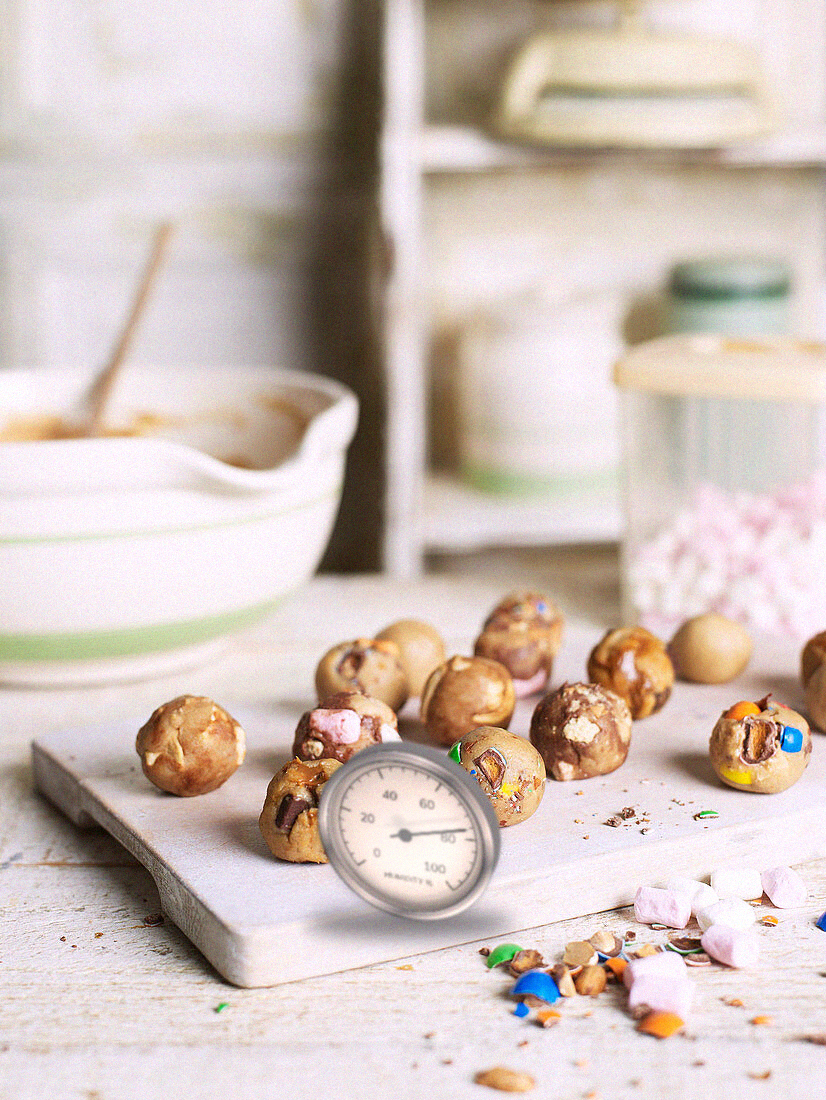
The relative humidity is **76** %
